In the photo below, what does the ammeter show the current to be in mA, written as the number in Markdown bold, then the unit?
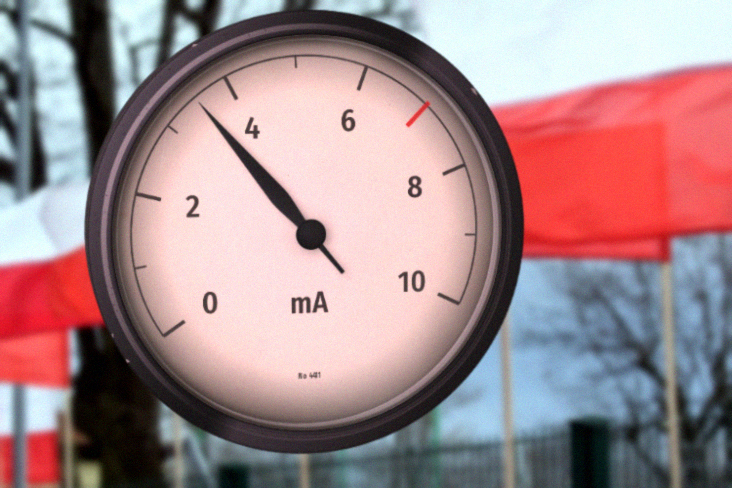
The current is **3.5** mA
